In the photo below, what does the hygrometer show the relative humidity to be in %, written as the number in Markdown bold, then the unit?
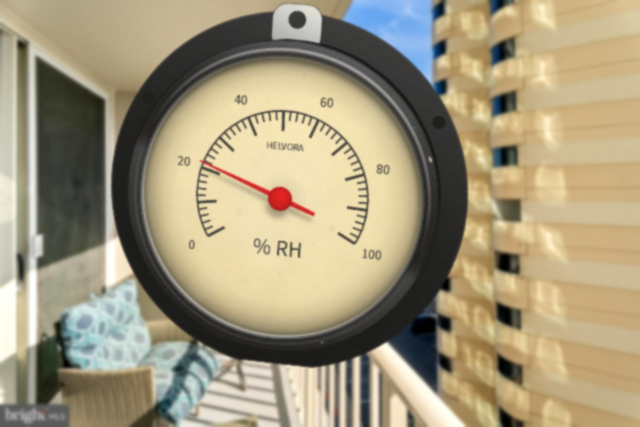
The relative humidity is **22** %
